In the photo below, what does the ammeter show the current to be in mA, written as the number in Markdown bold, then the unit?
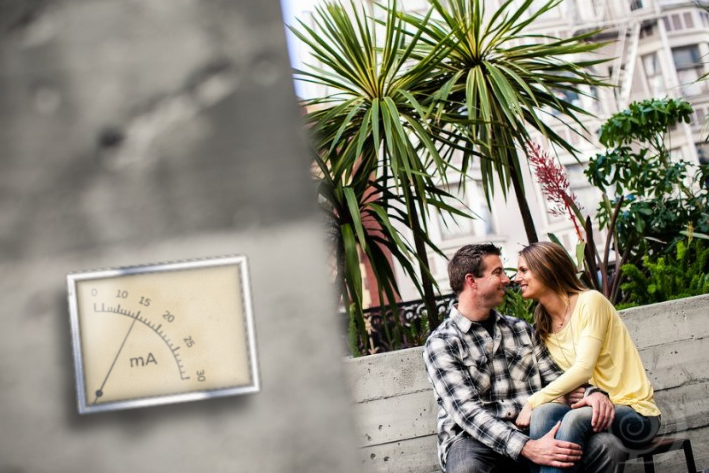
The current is **15** mA
